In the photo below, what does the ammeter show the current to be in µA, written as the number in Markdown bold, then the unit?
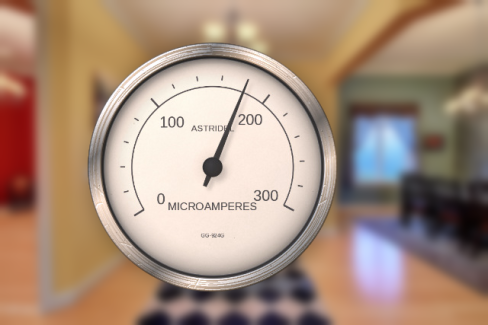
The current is **180** µA
